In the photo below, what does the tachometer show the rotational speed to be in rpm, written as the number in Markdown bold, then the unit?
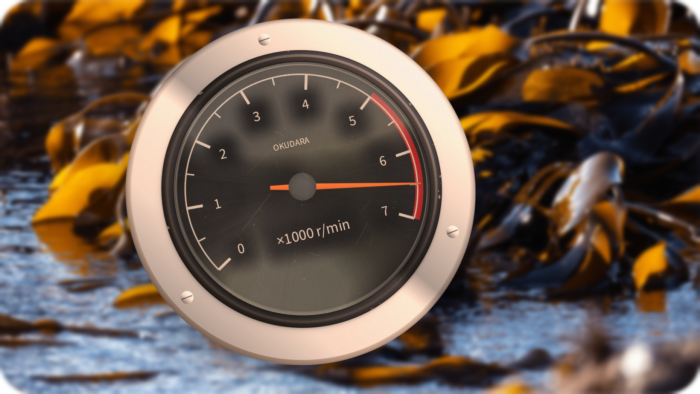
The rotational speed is **6500** rpm
